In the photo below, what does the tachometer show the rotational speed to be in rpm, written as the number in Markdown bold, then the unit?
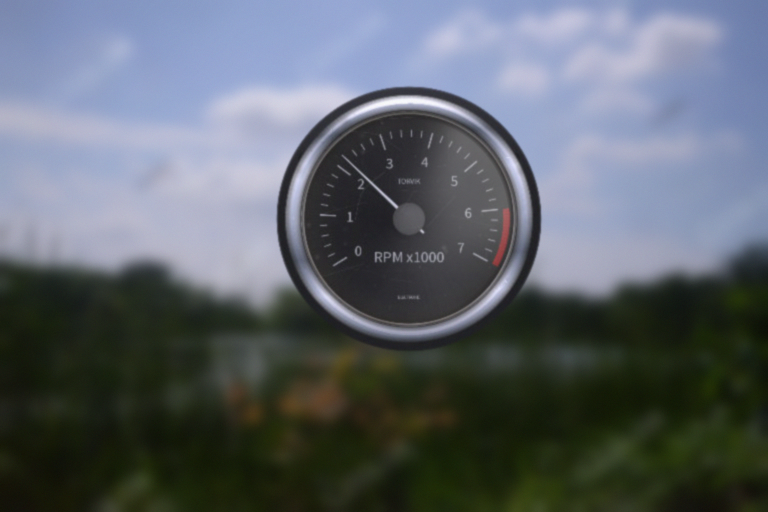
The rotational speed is **2200** rpm
